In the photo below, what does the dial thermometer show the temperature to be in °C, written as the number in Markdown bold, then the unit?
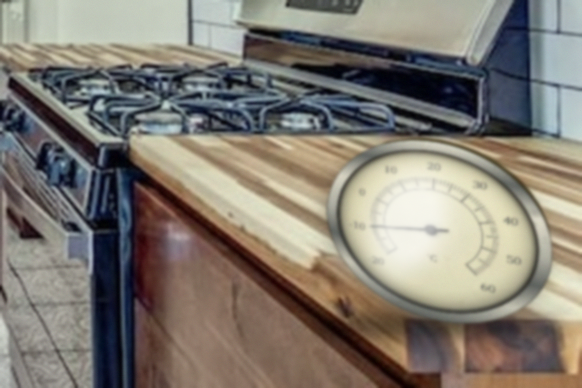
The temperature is **-10** °C
